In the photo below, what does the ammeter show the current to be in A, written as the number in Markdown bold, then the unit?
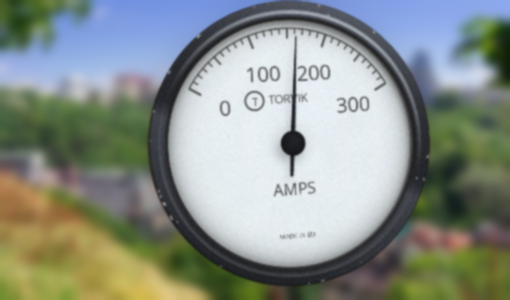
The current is **160** A
